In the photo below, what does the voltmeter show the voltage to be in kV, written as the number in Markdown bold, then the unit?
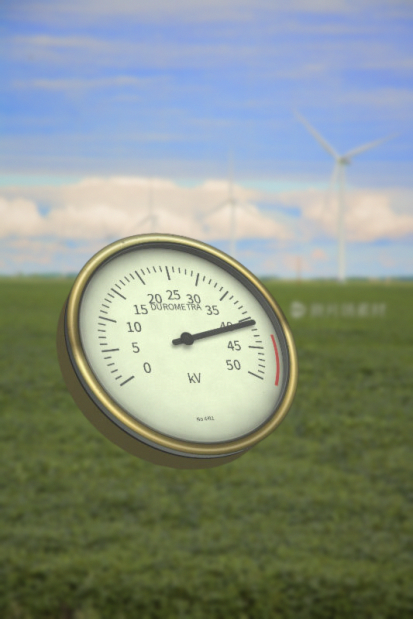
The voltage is **41** kV
